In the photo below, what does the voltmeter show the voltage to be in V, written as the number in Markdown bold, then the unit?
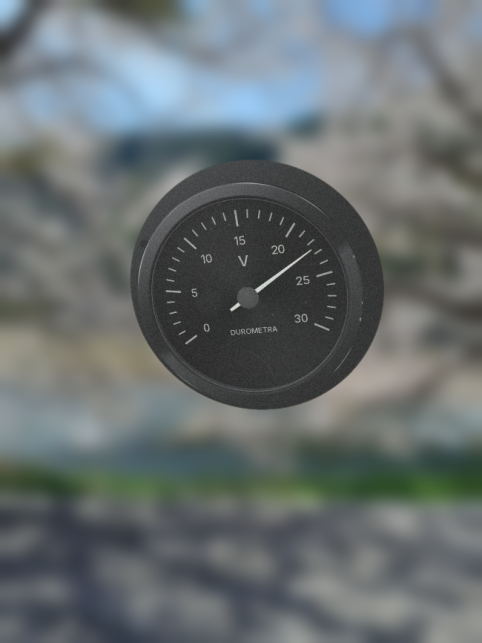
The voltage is **22.5** V
